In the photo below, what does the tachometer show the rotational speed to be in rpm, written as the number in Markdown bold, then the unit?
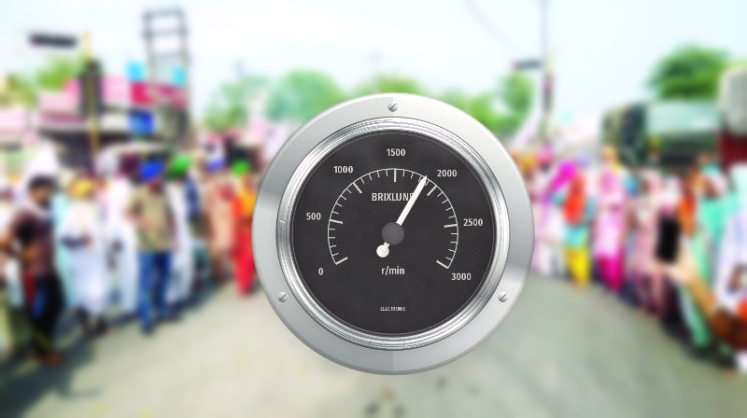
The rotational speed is **1850** rpm
